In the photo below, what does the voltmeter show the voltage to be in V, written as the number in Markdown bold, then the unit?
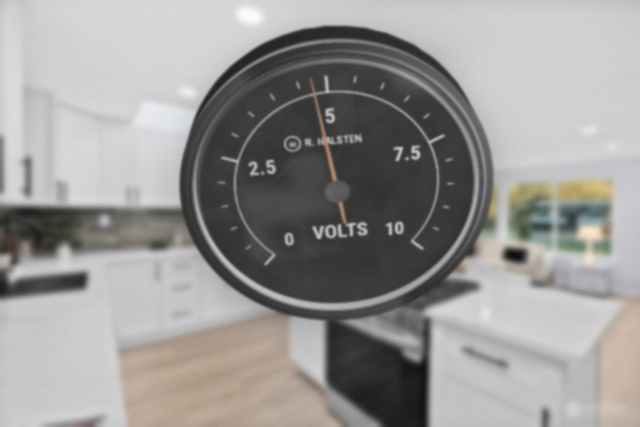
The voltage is **4.75** V
